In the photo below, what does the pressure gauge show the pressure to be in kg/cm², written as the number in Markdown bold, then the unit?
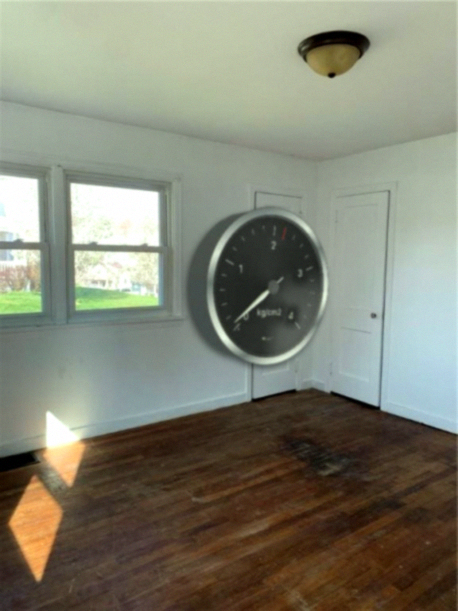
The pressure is **0.1** kg/cm²
